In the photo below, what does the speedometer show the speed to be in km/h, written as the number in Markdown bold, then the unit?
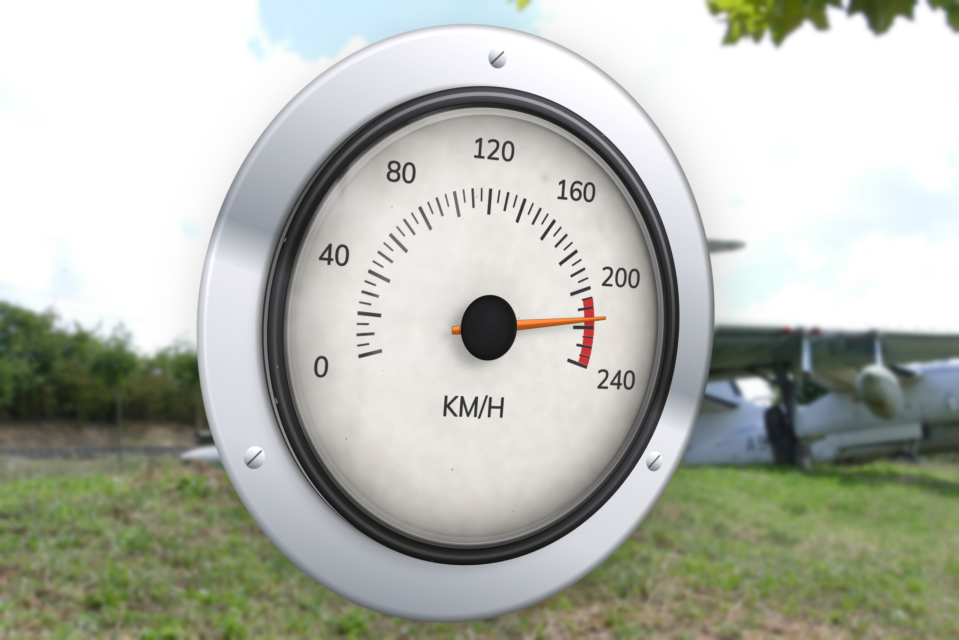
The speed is **215** km/h
